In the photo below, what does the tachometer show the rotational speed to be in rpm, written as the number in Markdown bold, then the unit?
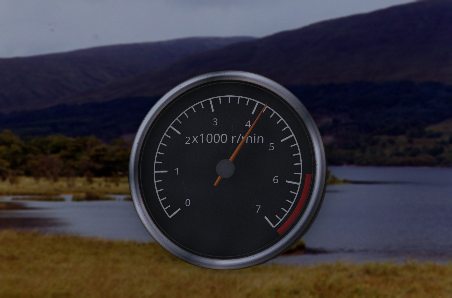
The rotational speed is **4200** rpm
